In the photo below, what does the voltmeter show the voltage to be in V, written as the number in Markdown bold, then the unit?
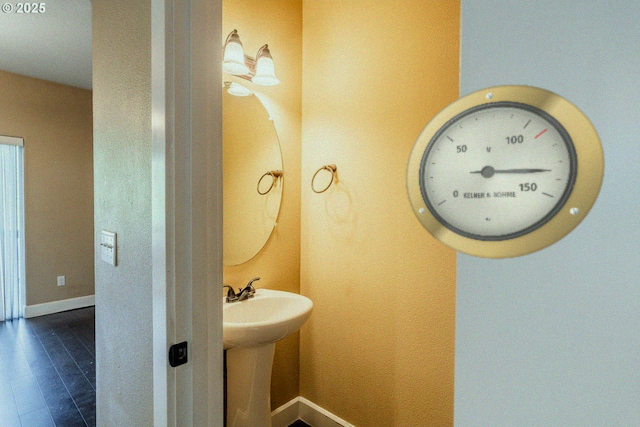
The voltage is **135** V
